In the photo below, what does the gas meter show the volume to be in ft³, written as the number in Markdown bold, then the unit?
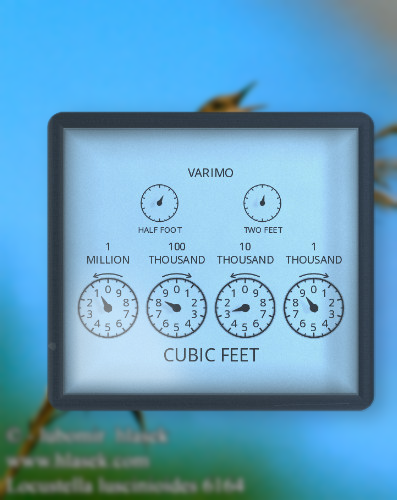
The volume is **82900** ft³
